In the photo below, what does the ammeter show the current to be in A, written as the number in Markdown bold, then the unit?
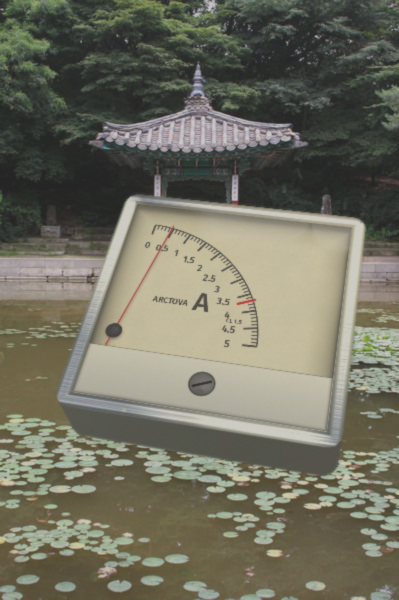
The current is **0.5** A
